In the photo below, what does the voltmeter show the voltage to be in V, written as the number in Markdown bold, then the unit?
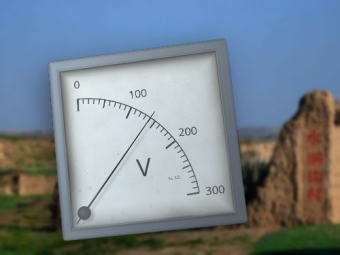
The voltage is **140** V
